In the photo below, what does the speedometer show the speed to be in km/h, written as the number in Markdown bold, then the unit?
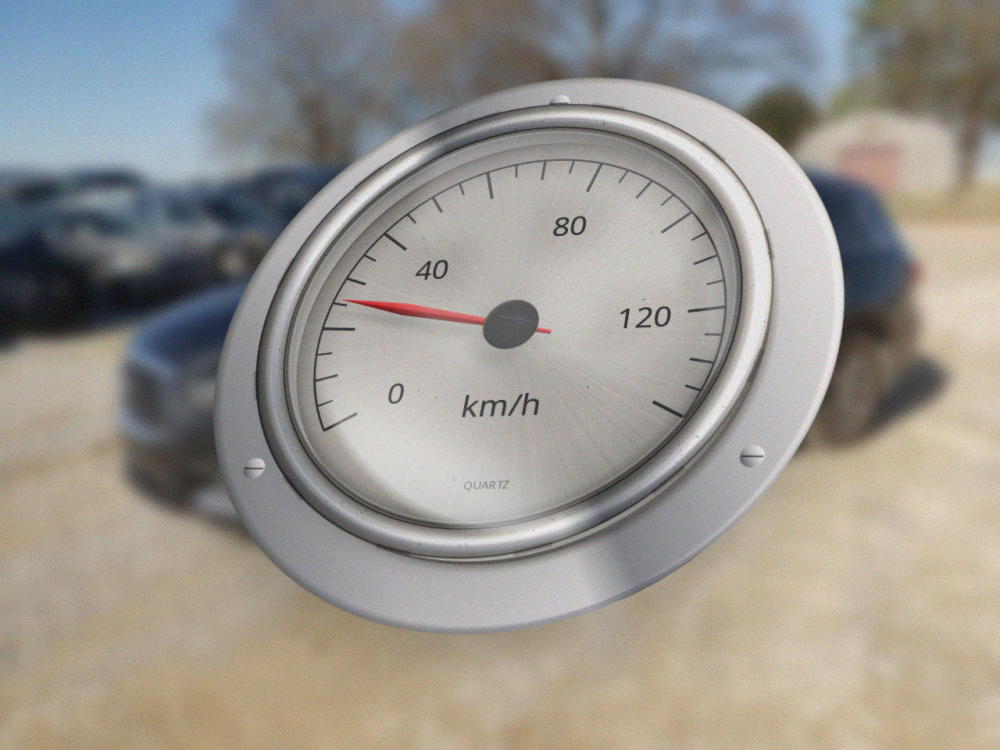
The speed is **25** km/h
